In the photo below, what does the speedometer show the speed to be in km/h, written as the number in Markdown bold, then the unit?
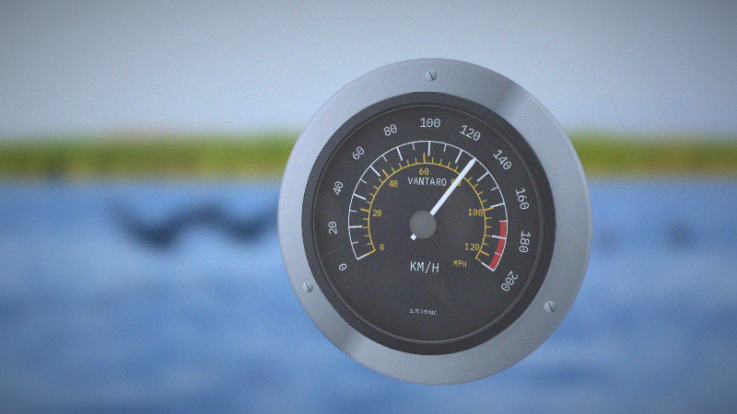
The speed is **130** km/h
